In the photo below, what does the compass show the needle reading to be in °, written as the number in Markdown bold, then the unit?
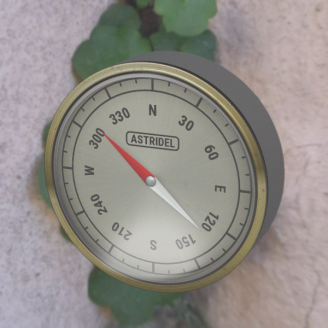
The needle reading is **310** °
